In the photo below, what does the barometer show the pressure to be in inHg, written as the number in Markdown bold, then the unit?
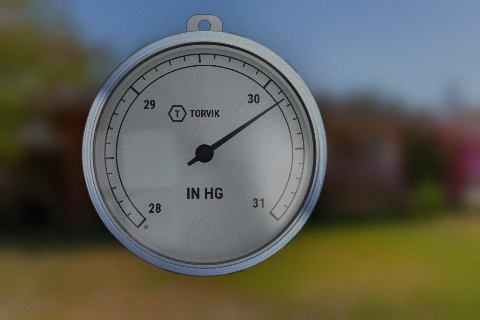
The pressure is **30.15** inHg
